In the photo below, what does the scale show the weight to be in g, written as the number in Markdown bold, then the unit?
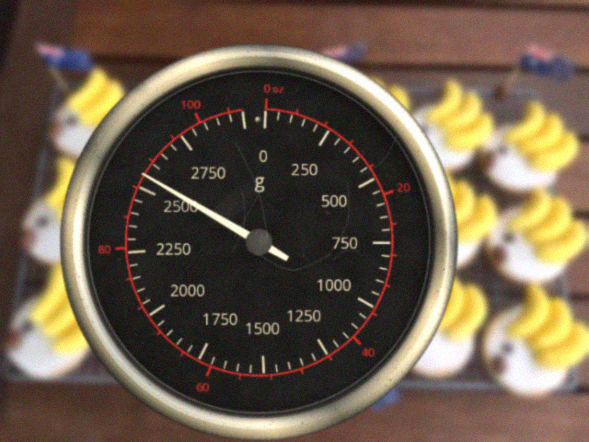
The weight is **2550** g
